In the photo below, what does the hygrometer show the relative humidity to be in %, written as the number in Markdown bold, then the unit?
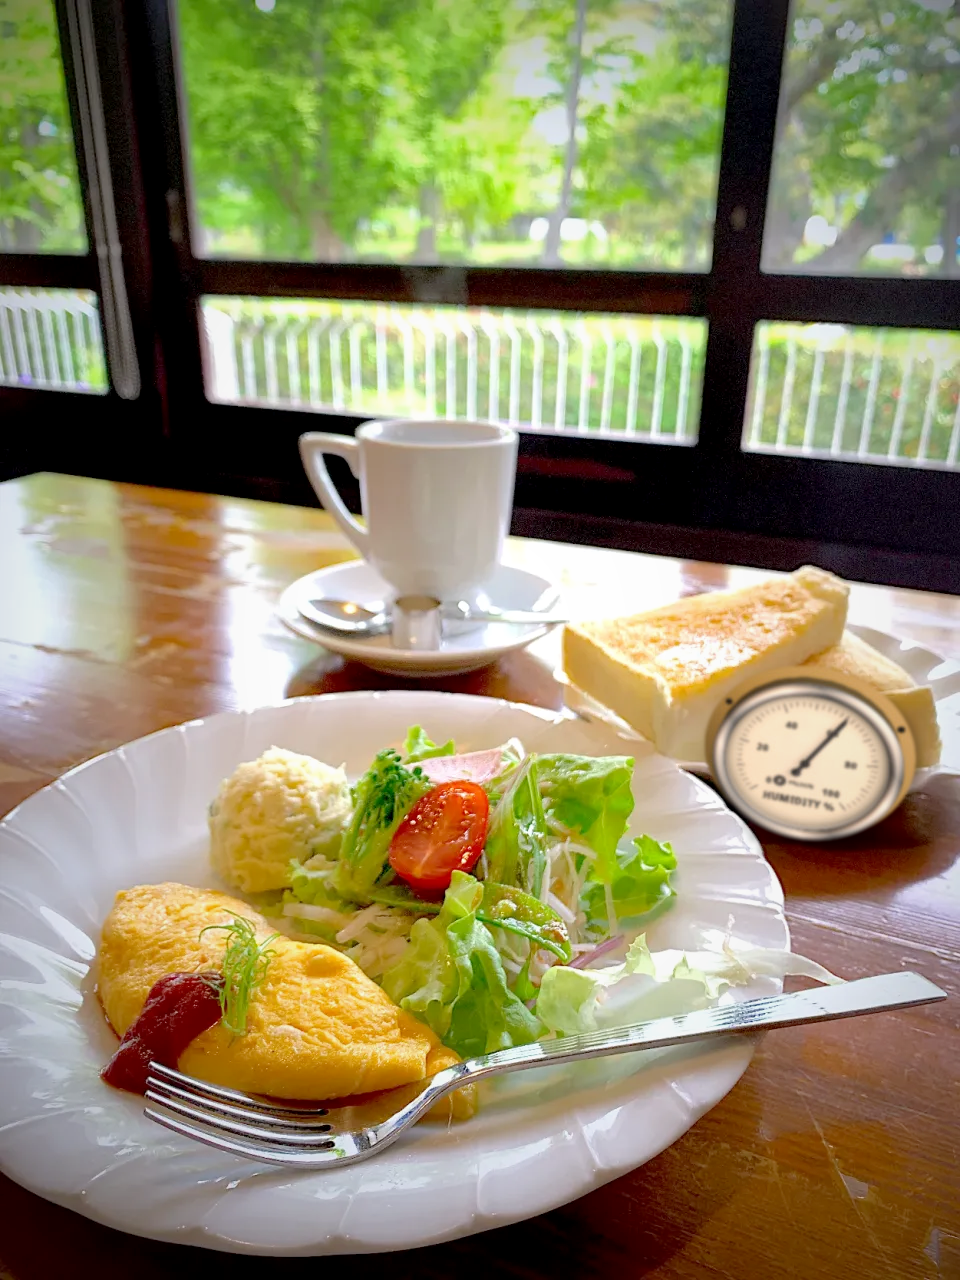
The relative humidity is **60** %
